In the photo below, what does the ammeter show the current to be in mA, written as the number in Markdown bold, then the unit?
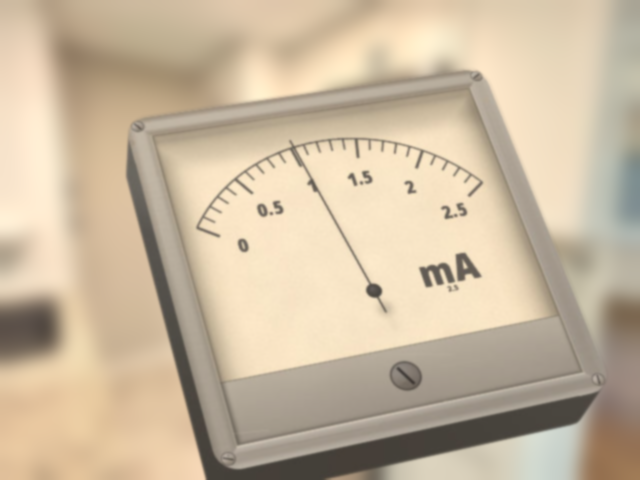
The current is **1** mA
